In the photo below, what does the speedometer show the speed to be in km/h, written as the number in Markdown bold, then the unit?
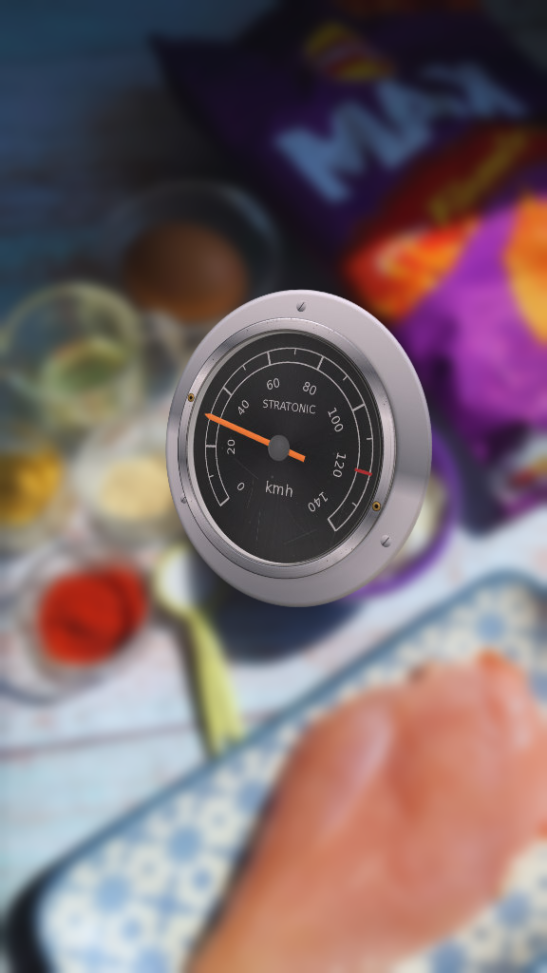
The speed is **30** km/h
